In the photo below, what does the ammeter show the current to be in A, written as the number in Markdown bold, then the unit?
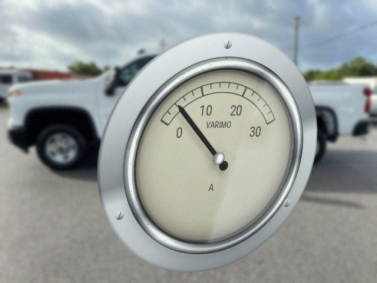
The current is **4** A
